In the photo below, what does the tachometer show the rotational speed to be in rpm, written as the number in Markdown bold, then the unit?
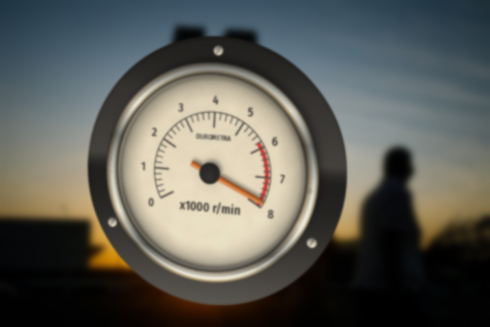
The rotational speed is **7800** rpm
